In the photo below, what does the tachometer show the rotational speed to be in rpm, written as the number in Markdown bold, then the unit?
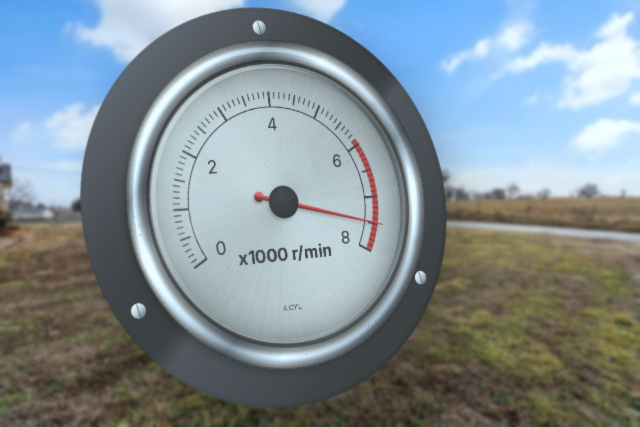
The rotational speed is **7500** rpm
